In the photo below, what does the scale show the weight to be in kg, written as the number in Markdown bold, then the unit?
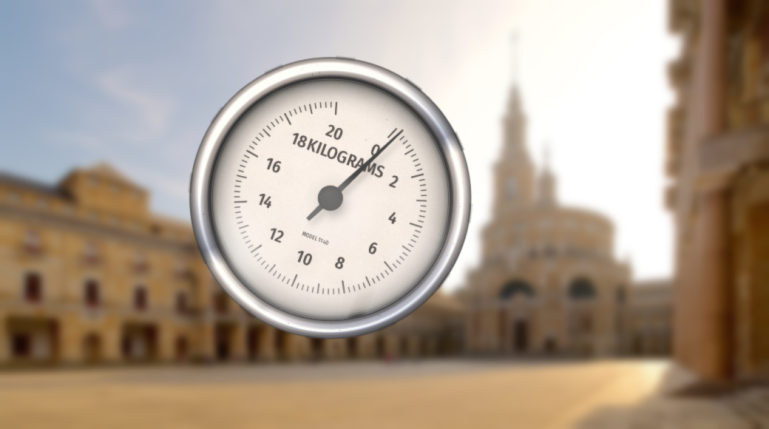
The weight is **0.2** kg
